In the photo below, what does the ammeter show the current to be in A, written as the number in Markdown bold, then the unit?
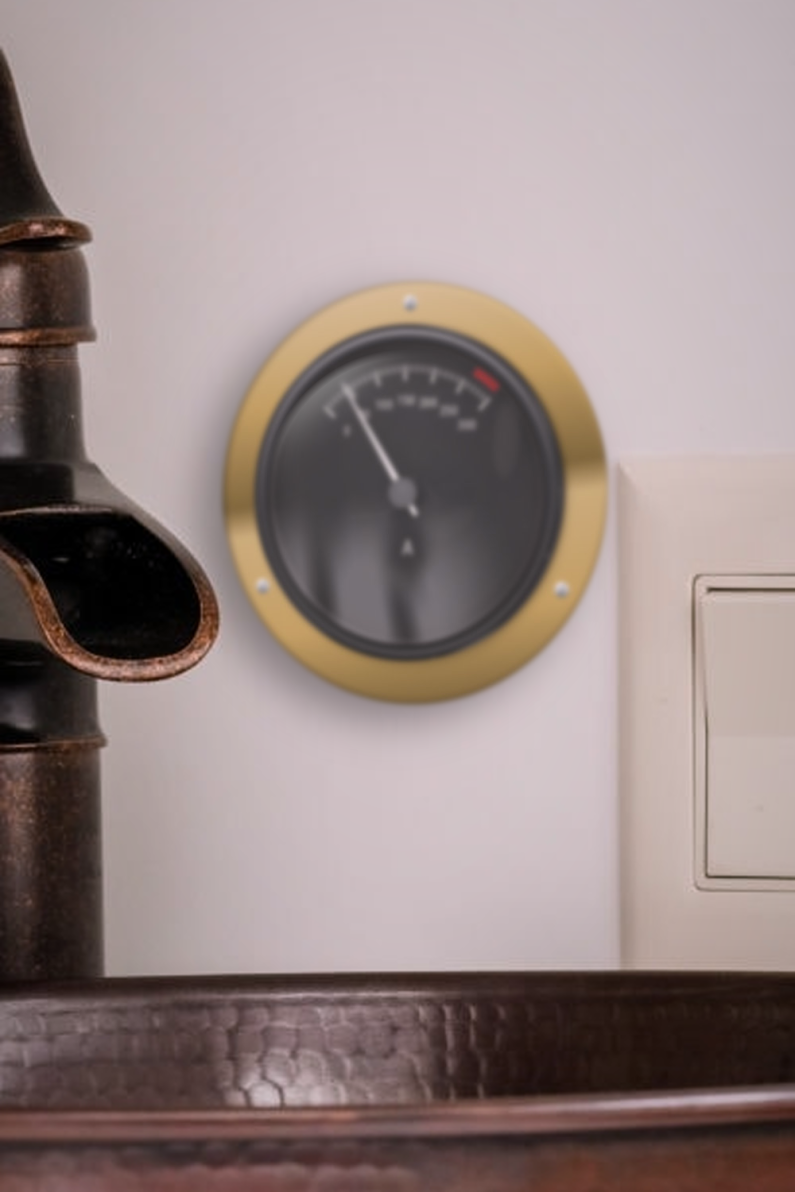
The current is **50** A
